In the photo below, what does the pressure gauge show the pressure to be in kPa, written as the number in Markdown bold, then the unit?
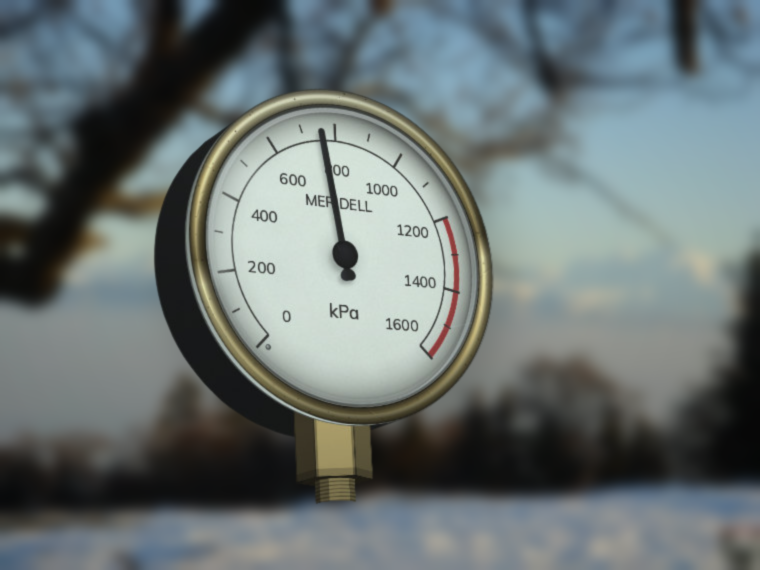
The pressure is **750** kPa
